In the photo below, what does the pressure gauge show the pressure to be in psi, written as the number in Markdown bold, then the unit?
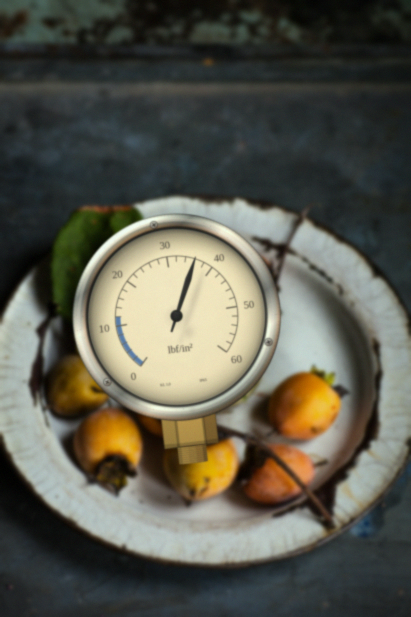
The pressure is **36** psi
